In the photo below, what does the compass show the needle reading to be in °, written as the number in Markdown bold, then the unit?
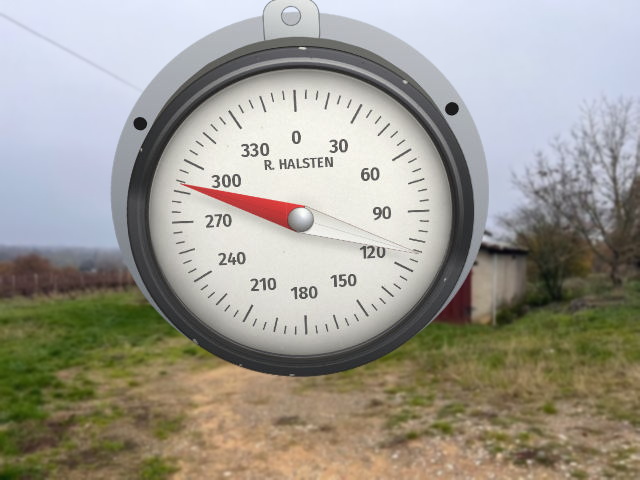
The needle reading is **290** °
